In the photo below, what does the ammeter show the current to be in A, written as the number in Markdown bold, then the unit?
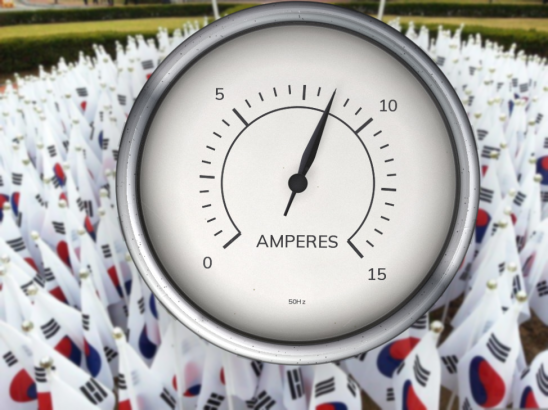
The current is **8.5** A
